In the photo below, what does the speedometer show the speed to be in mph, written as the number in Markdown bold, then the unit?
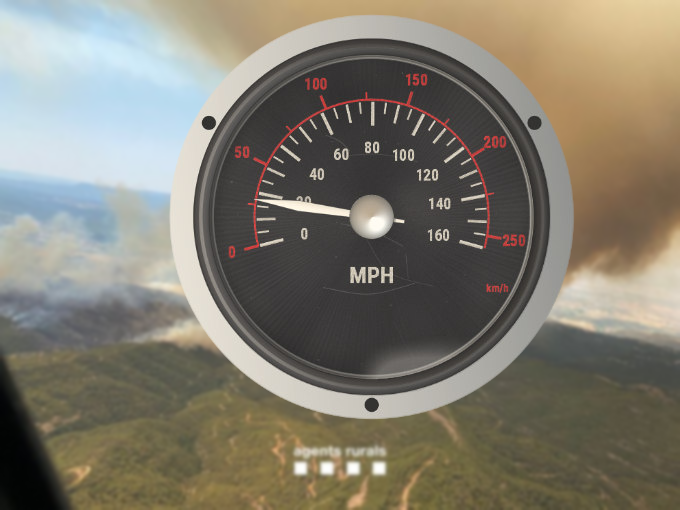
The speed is **17.5** mph
